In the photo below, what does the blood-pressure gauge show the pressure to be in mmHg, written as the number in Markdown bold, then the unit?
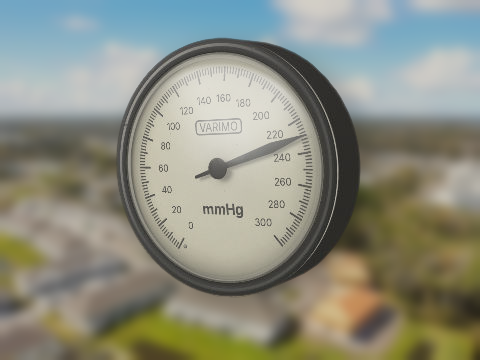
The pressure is **230** mmHg
